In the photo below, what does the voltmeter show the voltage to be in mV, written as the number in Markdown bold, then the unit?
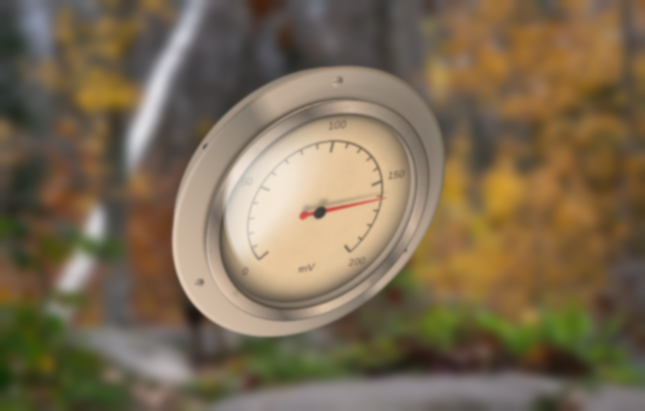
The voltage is **160** mV
